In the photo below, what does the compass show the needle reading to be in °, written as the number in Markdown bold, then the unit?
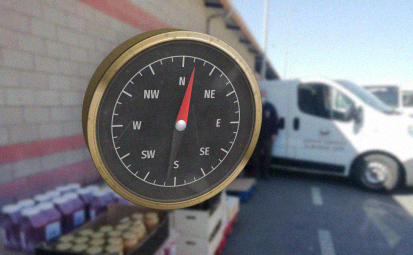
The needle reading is **10** °
